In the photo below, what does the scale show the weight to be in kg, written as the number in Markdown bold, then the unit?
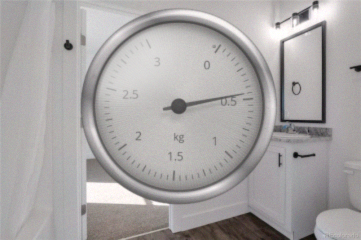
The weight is **0.45** kg
